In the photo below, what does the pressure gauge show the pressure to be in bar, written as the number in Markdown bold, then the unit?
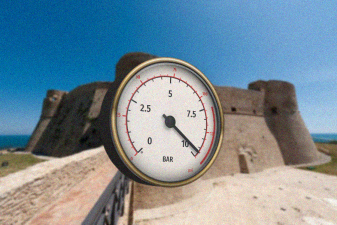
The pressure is **9.75** bar
